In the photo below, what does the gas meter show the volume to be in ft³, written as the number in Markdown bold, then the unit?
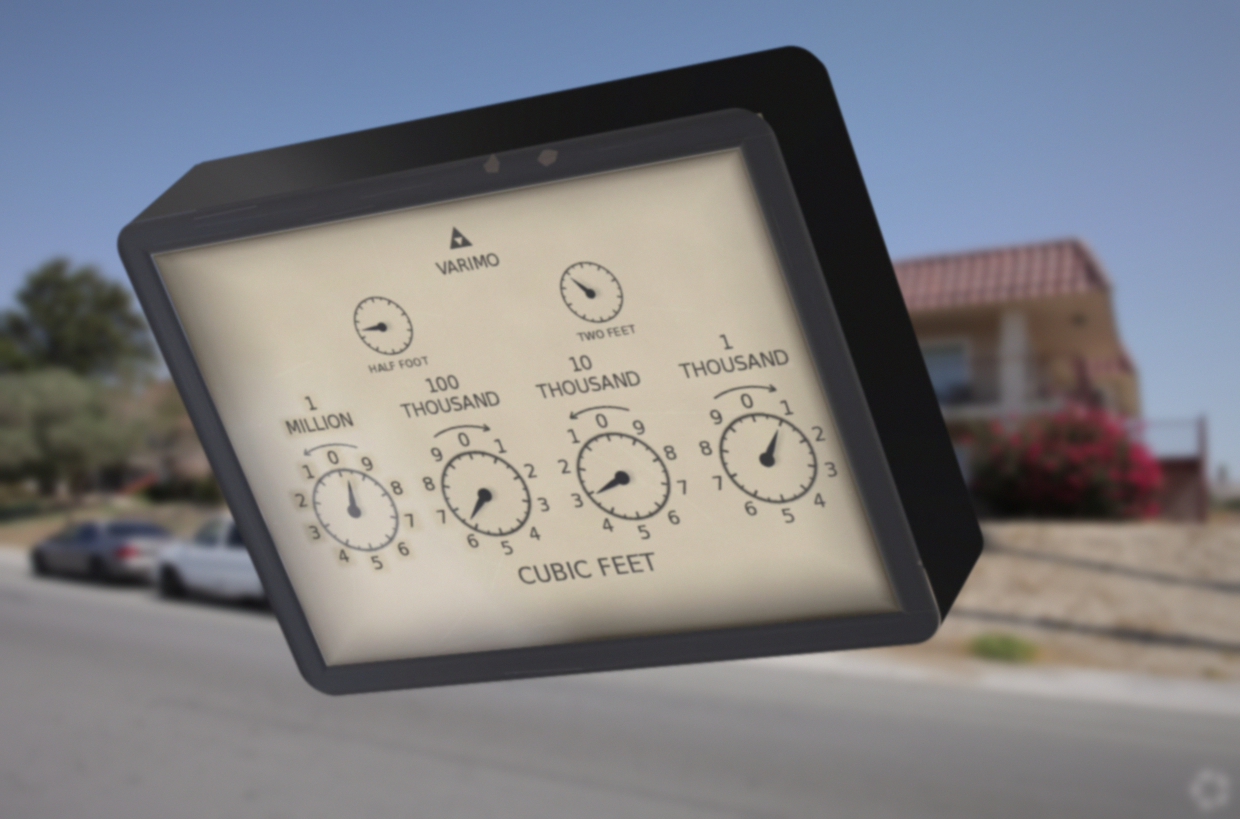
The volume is **963100** ft³
